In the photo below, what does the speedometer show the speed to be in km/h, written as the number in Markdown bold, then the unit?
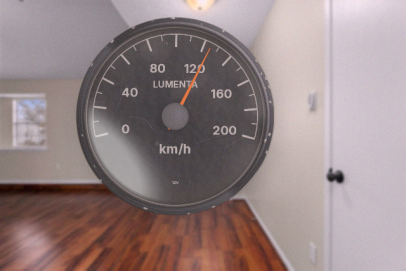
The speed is **125** km/h
